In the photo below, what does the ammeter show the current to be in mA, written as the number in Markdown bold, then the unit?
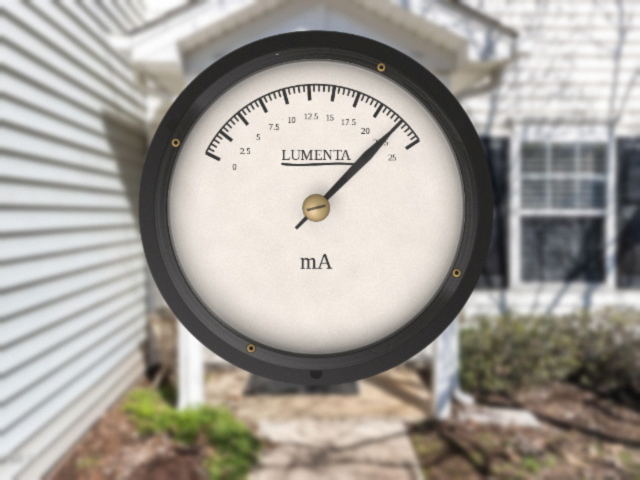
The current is **22.5** mA
